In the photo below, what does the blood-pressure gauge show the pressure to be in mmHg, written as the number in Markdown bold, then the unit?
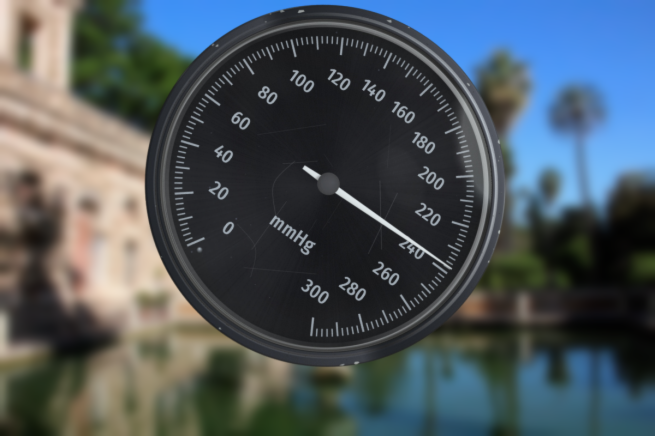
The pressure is **238** mmHg
